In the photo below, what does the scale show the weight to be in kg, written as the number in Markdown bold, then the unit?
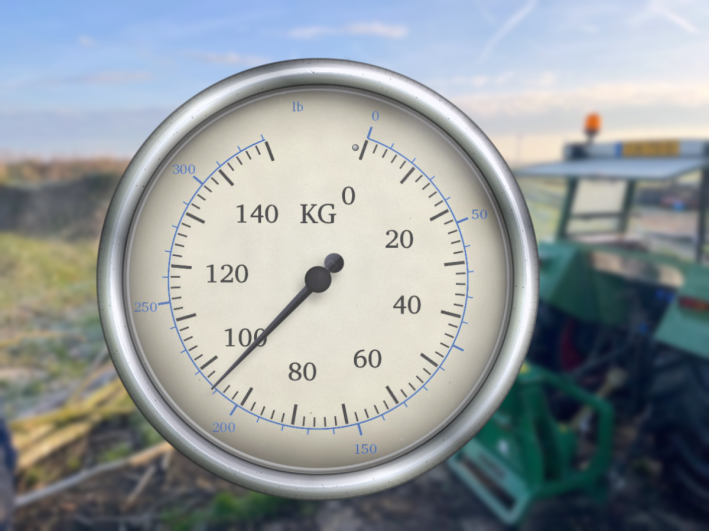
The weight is **96** kg
